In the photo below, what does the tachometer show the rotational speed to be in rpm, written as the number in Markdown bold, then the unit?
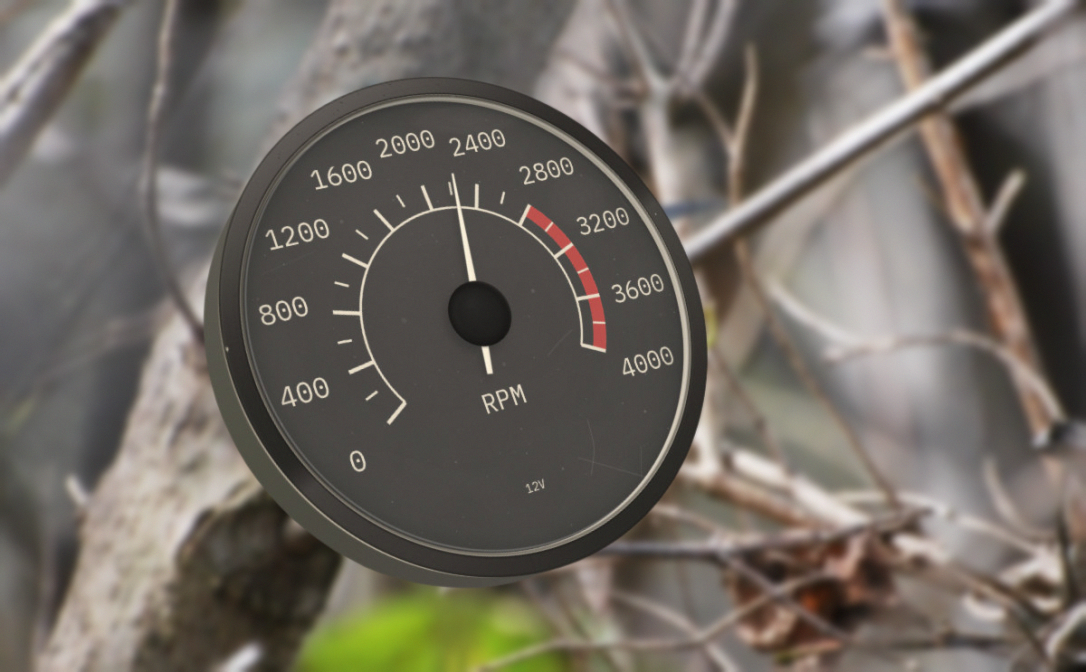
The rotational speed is **2200** rpm
